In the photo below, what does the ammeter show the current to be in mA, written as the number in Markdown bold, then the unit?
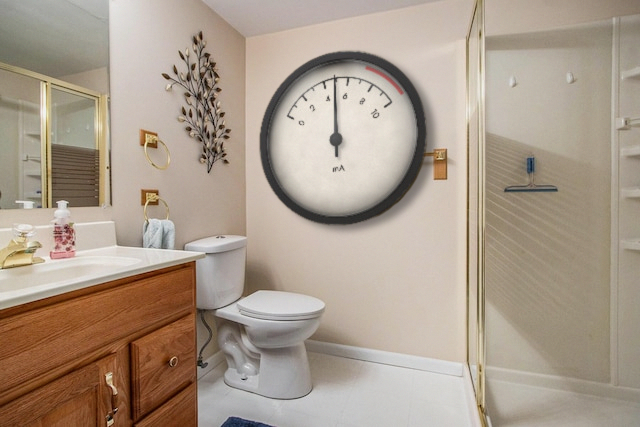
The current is **5** mA
